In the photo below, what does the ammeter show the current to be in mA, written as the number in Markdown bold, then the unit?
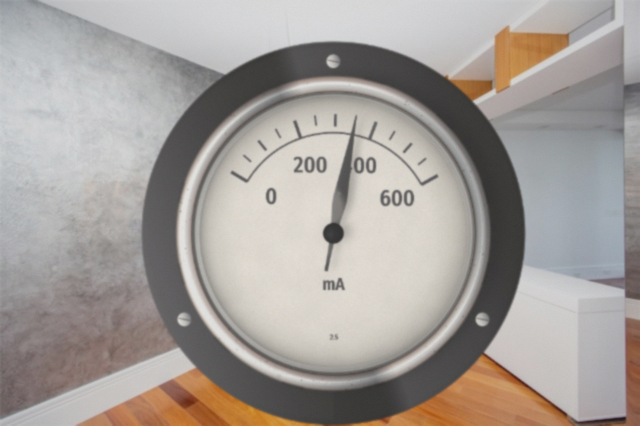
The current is **350** mA
